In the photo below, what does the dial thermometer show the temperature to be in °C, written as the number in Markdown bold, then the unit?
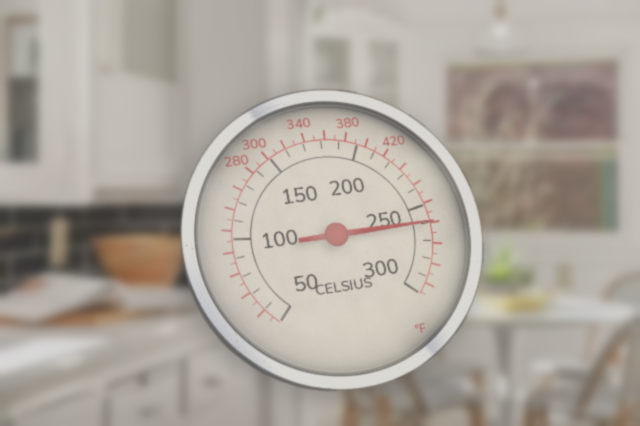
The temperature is **260** °C
